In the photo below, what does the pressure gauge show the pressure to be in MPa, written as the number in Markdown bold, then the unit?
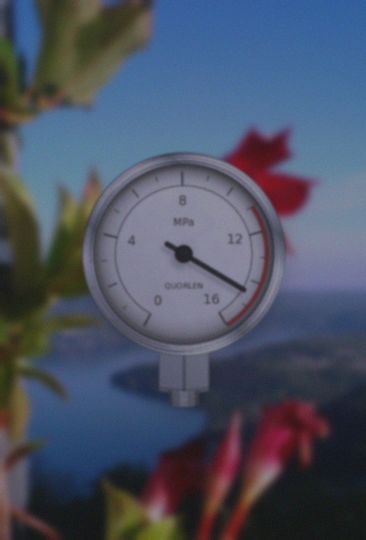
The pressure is **14.5** MPa
